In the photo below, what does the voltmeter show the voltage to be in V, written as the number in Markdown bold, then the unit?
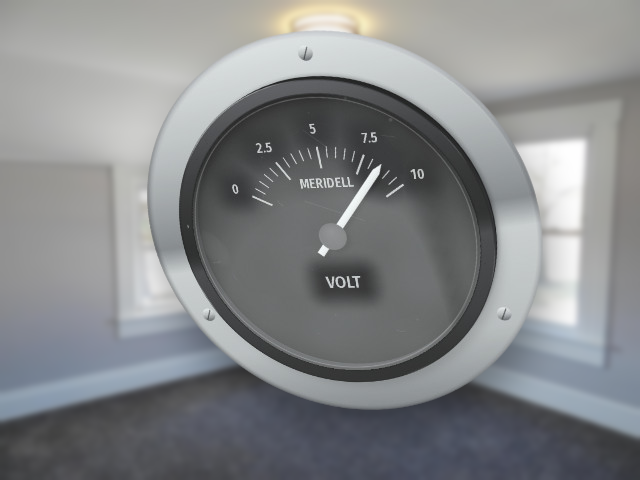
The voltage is **8.5** V
